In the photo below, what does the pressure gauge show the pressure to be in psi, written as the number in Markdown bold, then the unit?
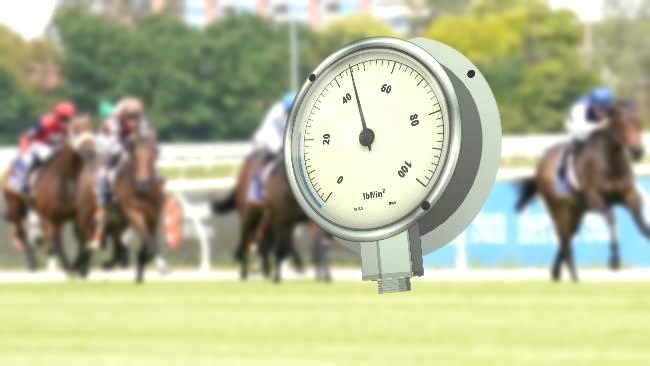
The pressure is **46** psi
